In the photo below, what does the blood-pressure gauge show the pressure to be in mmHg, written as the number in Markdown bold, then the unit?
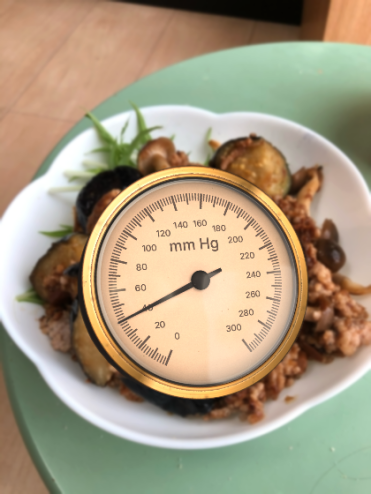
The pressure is **40** mmHg
